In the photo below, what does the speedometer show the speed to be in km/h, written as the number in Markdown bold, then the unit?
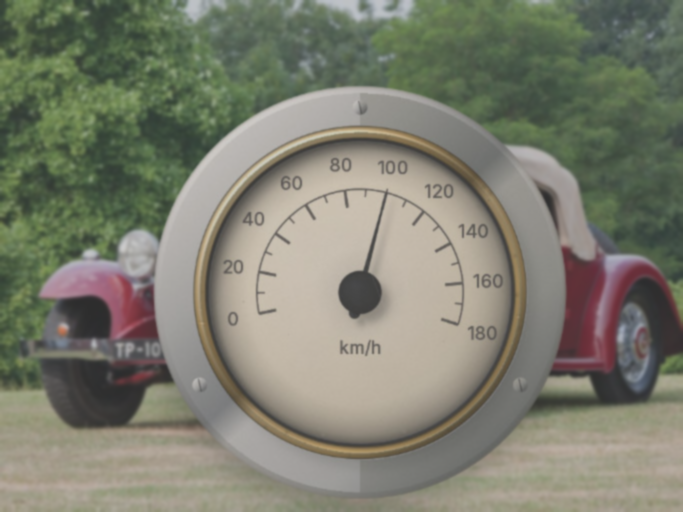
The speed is **100** km/h
